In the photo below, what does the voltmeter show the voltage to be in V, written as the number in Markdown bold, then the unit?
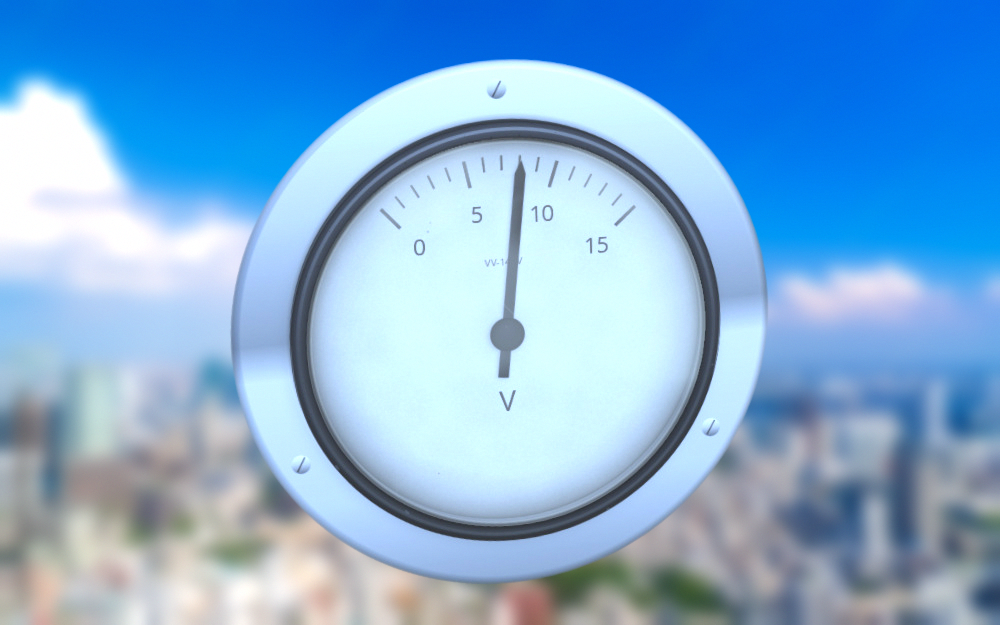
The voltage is **8** V
